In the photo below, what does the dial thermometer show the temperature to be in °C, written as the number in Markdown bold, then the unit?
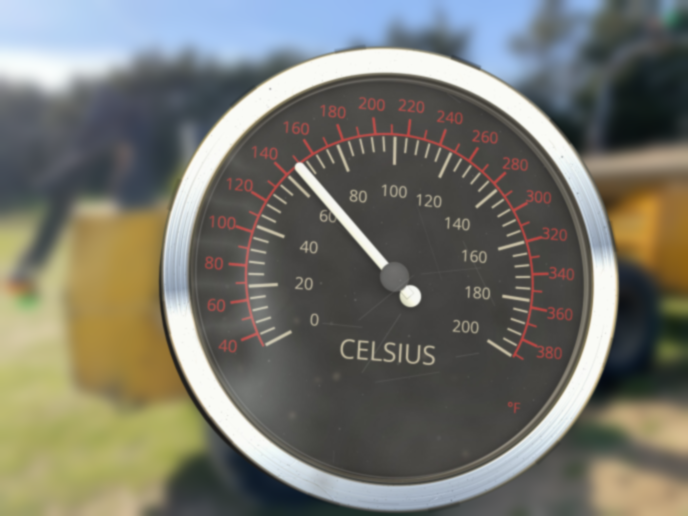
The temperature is **64** °C
